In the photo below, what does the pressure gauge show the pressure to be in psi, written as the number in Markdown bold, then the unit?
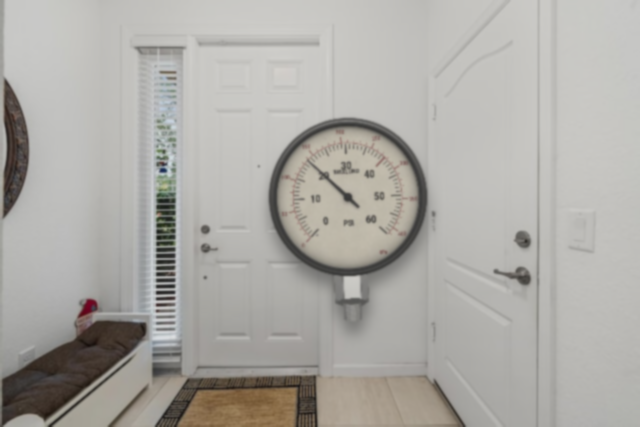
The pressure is **20** psi
